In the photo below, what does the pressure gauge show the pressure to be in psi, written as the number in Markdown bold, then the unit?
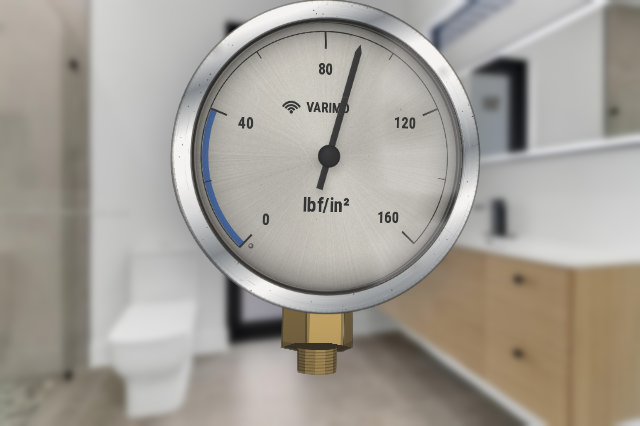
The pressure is **90** psi
